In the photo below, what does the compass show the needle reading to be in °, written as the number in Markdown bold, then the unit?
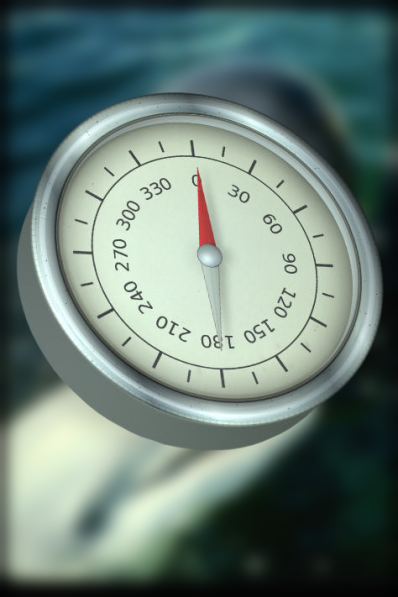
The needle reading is **0** °
